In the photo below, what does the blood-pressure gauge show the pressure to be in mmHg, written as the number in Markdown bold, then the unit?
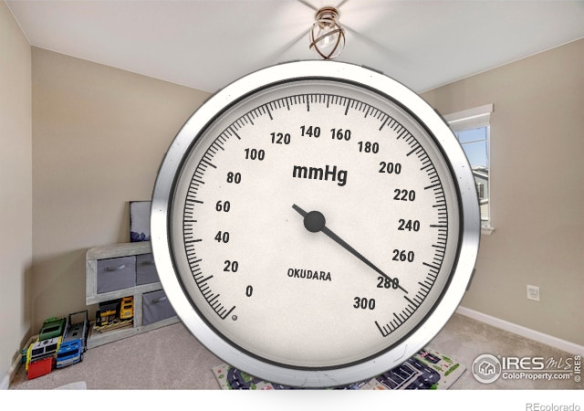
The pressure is **278** mmHg
